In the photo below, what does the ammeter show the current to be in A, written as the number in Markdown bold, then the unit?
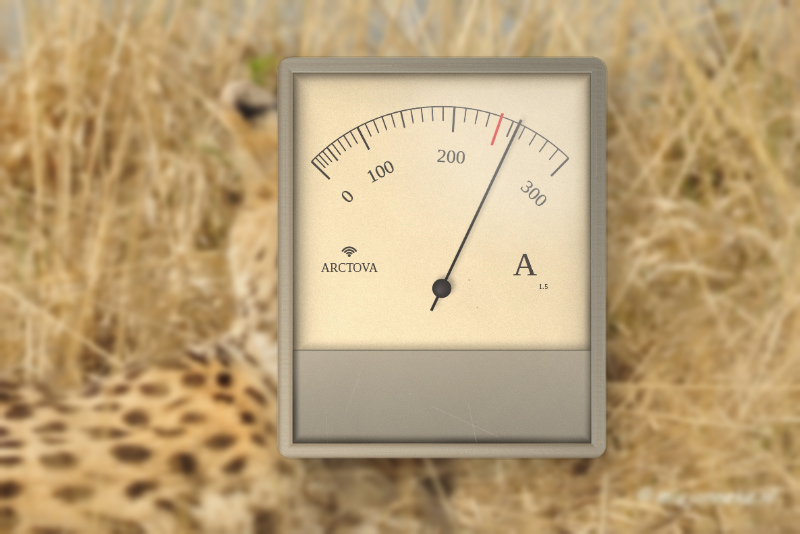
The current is **255** A
